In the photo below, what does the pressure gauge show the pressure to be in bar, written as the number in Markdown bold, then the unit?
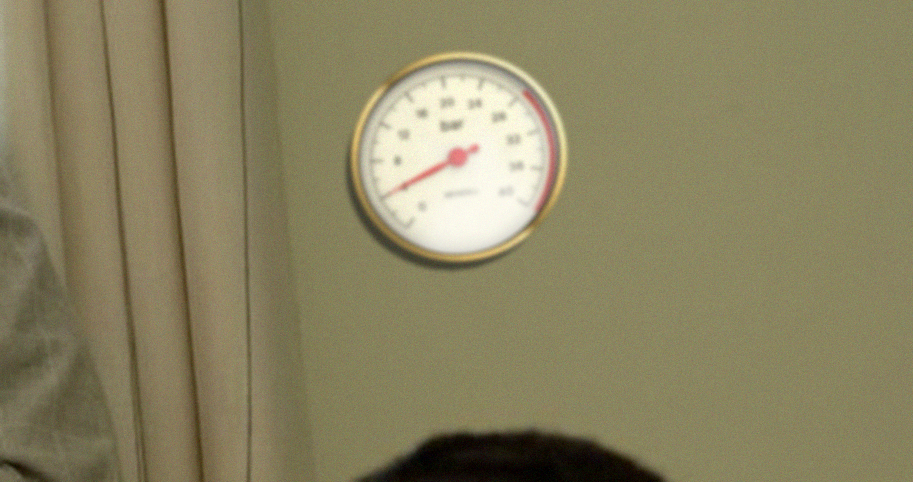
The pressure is **4** bar
